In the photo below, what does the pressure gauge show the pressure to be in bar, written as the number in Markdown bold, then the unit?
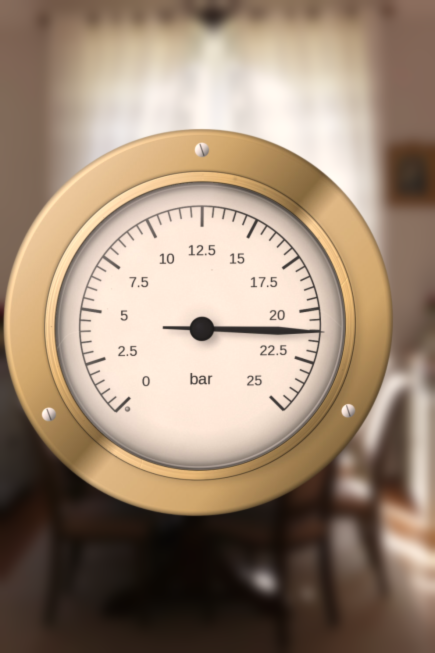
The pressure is **21** bar
